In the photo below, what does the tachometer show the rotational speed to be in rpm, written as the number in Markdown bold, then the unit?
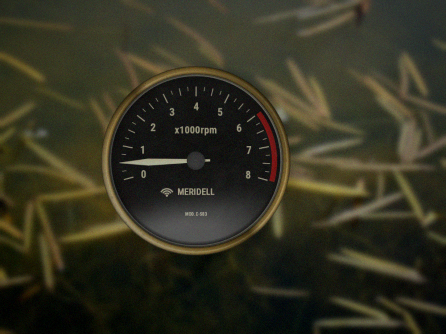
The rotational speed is **500** rpm
